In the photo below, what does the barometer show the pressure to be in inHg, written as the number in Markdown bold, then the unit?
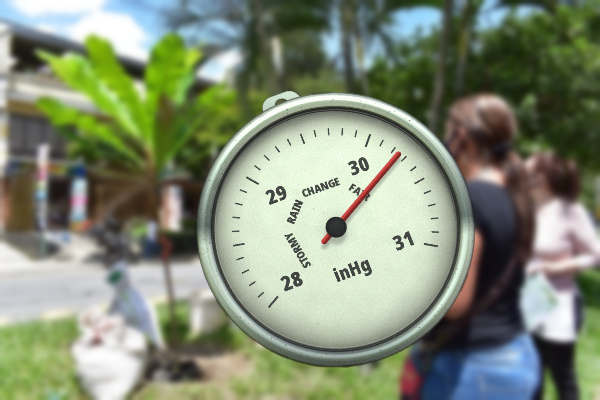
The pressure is **30.25** inHg
